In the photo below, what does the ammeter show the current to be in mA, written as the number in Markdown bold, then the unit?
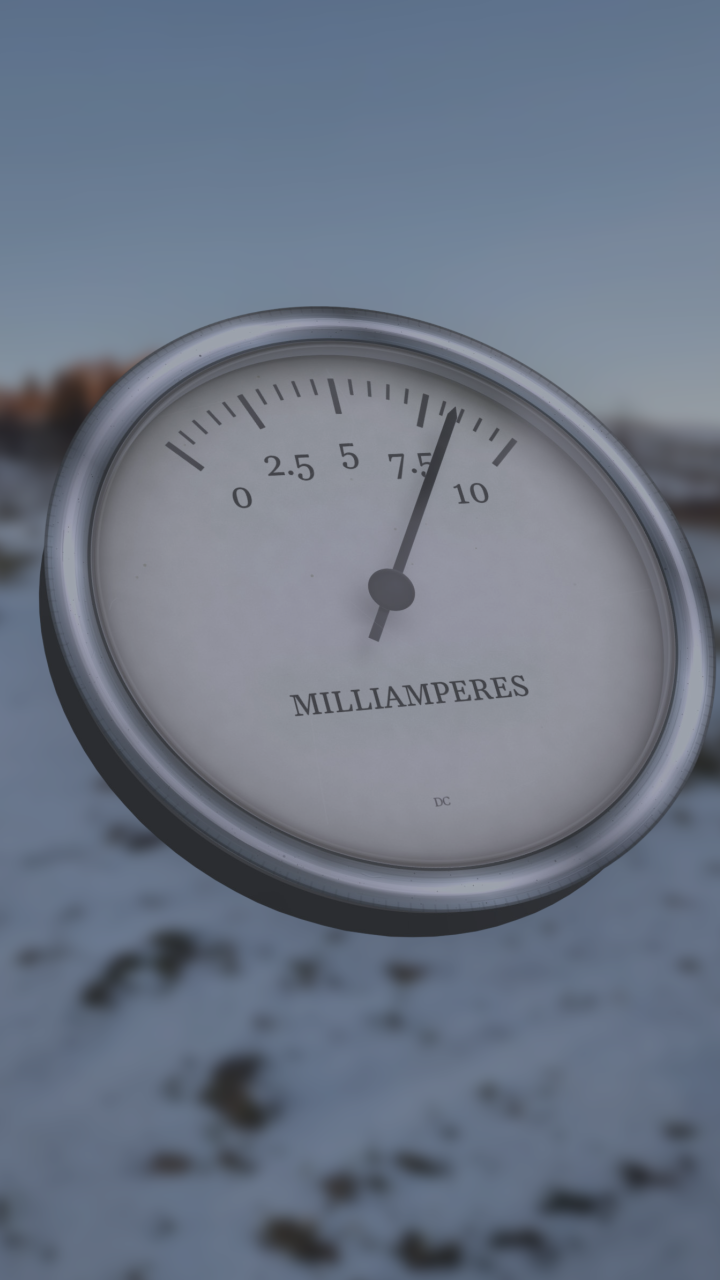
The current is **8.25** mA
